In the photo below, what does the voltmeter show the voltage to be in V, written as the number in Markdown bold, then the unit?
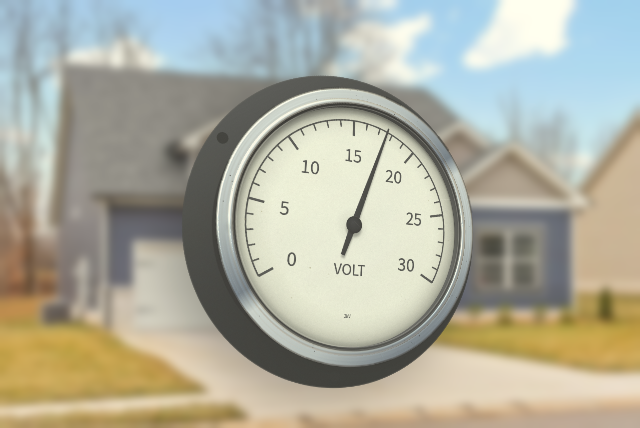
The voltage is **17.5** V
